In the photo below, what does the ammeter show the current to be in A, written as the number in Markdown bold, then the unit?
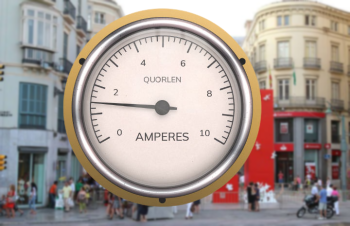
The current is **1.4** A
